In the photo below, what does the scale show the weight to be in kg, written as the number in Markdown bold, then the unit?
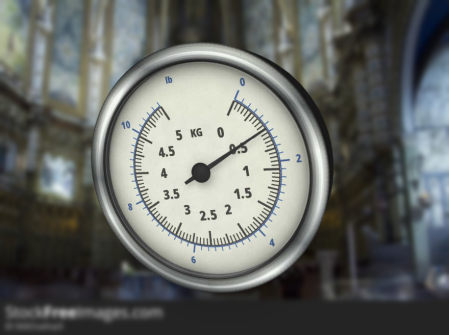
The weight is **0.5** kg
